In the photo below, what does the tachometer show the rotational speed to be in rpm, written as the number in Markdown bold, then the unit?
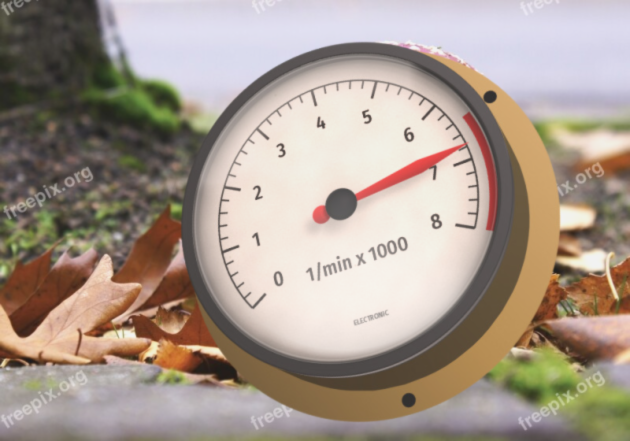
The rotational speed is **6800** rpm
